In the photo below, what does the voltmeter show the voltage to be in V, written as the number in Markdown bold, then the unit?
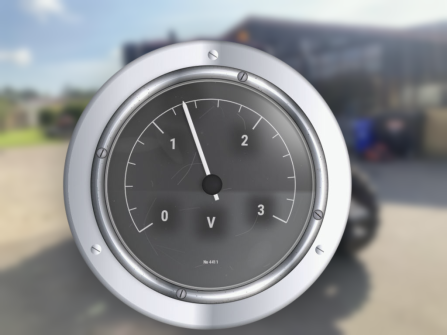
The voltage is **1.3** V
